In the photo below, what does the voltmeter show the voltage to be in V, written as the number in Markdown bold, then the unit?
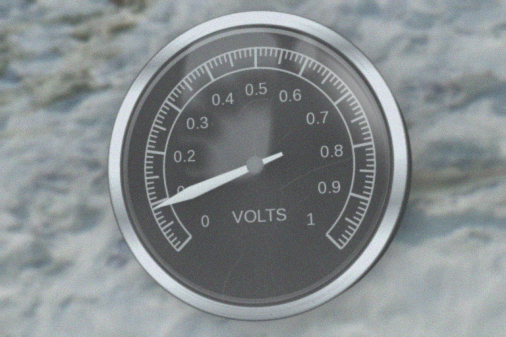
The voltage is **0.09** V
